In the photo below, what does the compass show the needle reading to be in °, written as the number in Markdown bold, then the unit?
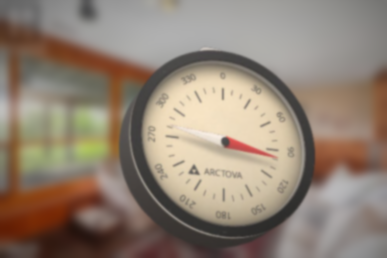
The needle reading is **100** °
